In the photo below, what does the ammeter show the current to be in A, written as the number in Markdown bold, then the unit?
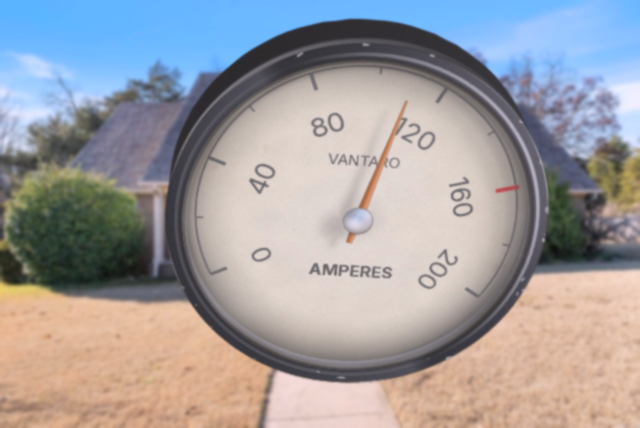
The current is **110** A
